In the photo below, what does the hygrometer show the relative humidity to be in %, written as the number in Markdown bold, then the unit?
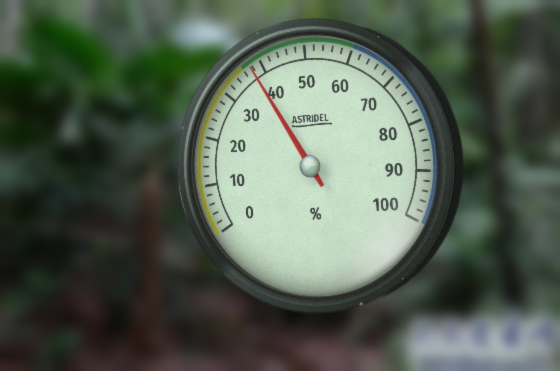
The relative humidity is **38** %
